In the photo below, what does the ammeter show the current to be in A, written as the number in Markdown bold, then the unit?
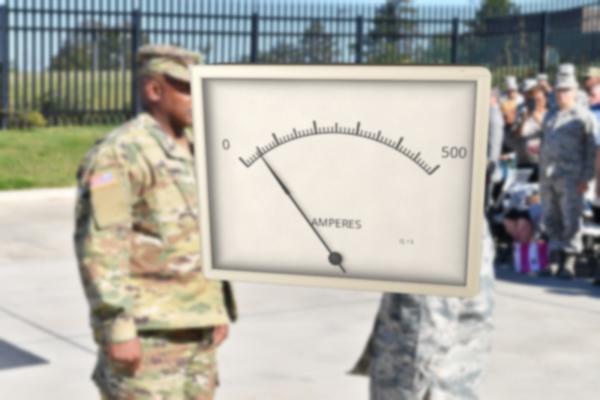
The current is **50** A
